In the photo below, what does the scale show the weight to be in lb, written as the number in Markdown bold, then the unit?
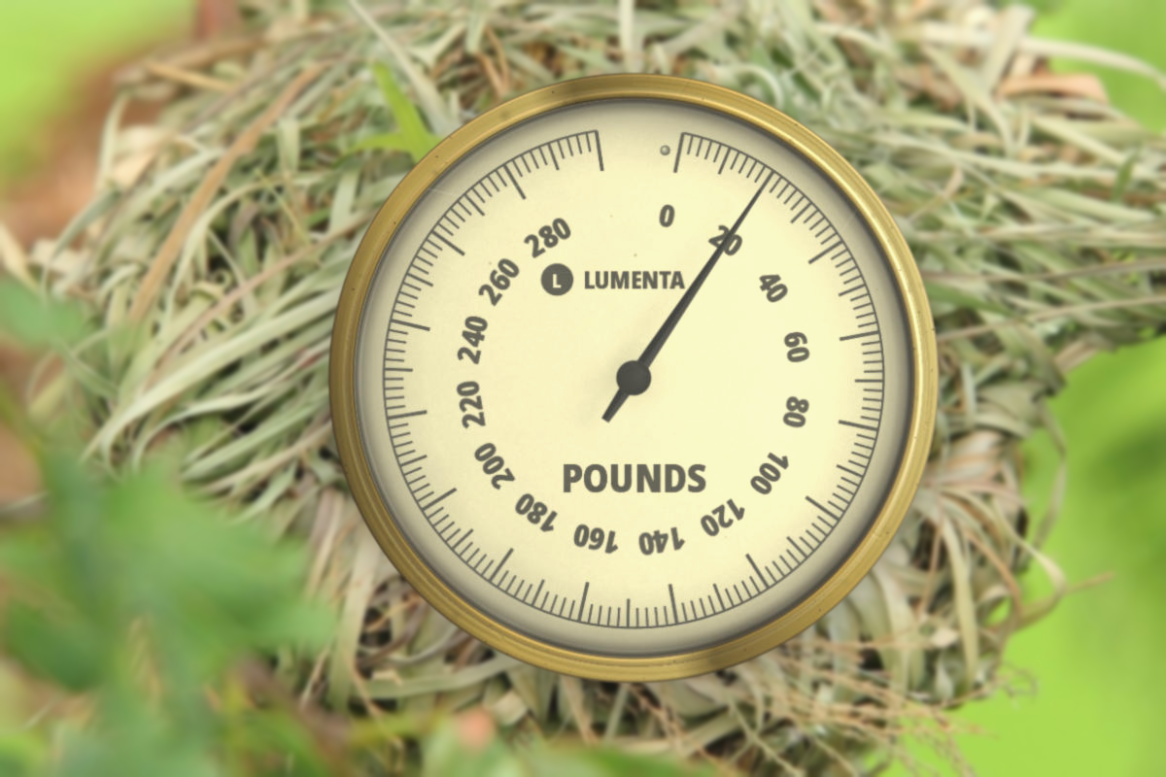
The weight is **20** lb
